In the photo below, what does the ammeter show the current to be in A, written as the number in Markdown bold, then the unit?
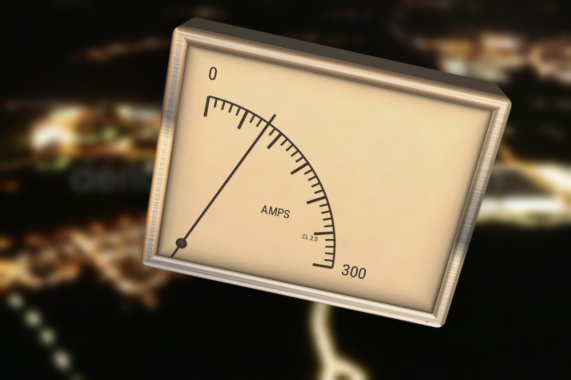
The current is **80** A
